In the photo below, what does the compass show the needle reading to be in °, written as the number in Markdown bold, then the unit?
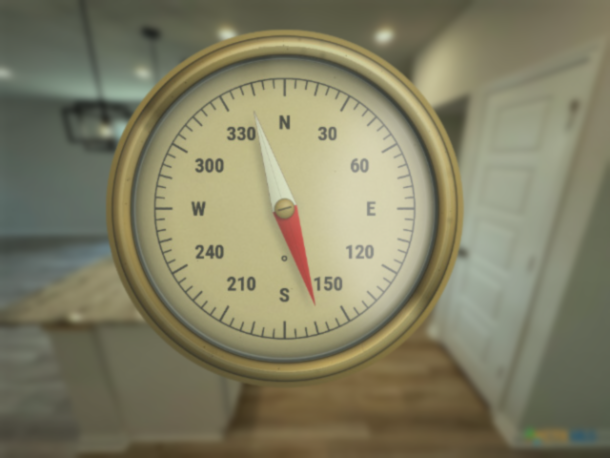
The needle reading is **162.5** °
